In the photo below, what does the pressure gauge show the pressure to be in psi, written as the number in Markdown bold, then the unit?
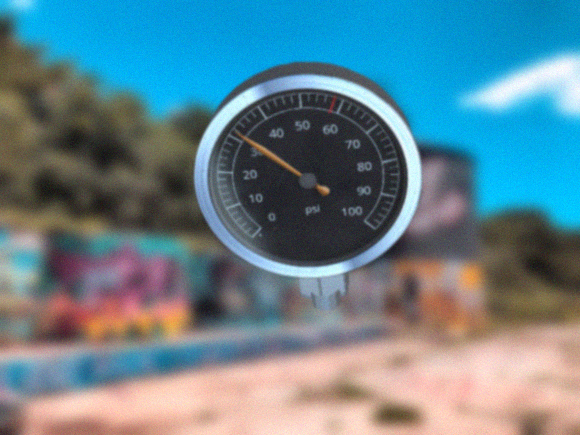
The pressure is **32** psi
